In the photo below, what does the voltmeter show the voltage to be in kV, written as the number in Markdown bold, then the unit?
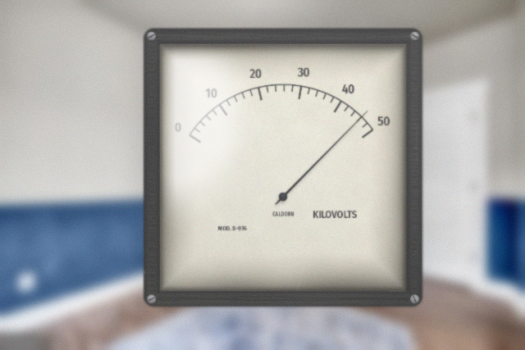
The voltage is **46** kV
